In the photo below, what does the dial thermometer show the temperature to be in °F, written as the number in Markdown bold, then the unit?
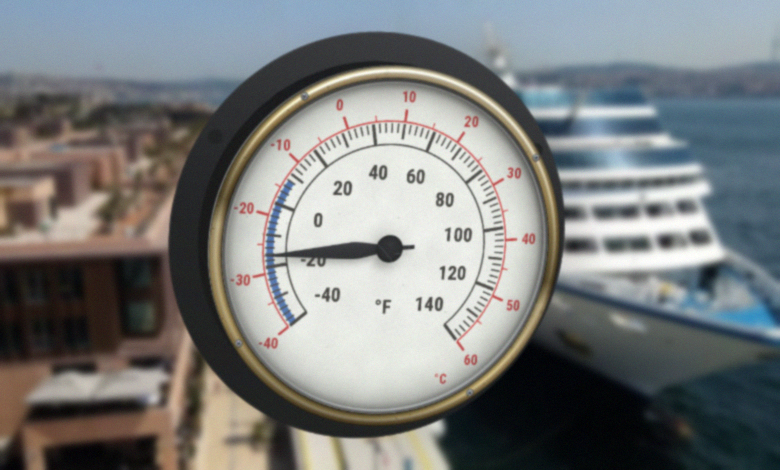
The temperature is **-16** °F
